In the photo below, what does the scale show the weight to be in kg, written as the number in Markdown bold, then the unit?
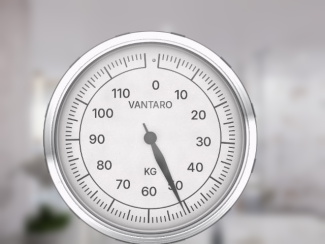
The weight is **51** kg
